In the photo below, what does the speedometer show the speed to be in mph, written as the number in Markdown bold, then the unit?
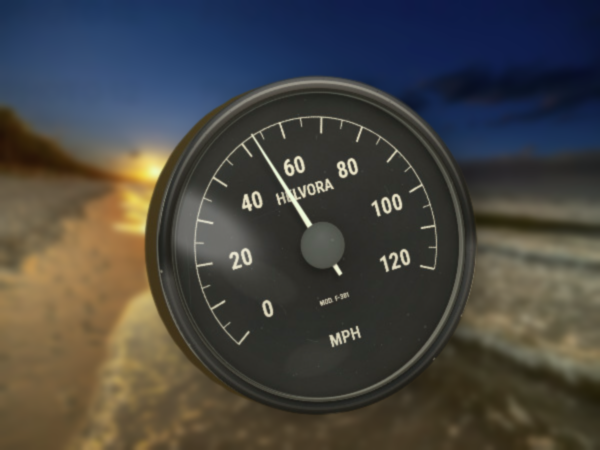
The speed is **52.5** mph
